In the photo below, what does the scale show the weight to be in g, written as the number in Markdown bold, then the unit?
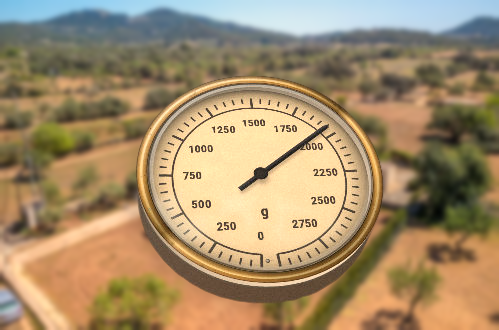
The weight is **1950** g
